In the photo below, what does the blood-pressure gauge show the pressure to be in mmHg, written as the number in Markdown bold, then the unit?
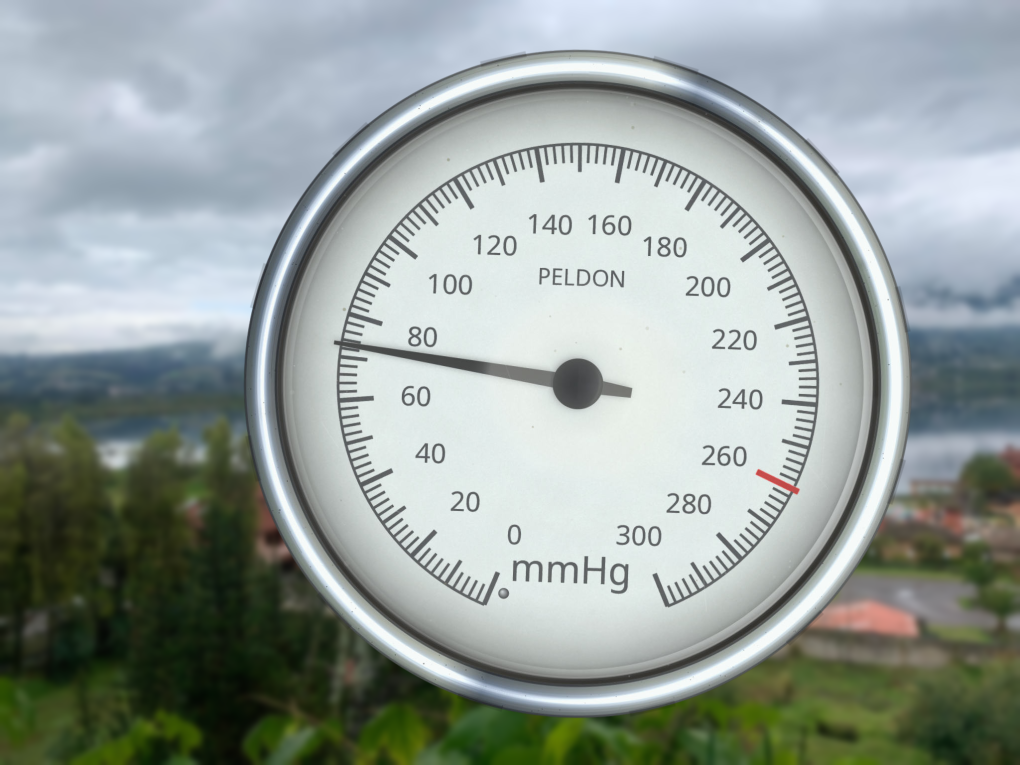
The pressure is **73** mmHg
